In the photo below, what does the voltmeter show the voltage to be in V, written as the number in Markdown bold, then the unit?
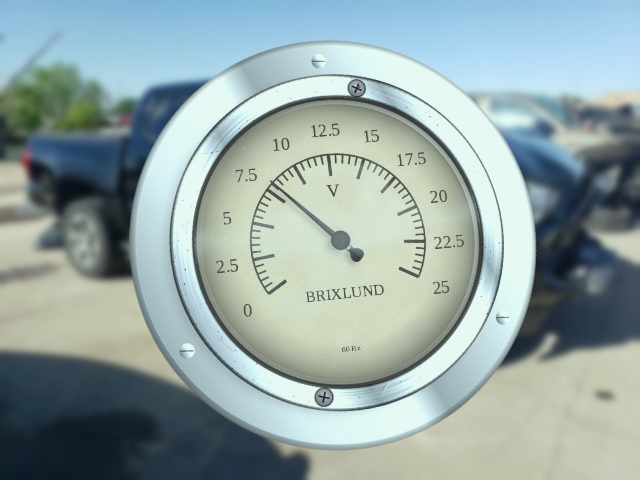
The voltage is **8** V
